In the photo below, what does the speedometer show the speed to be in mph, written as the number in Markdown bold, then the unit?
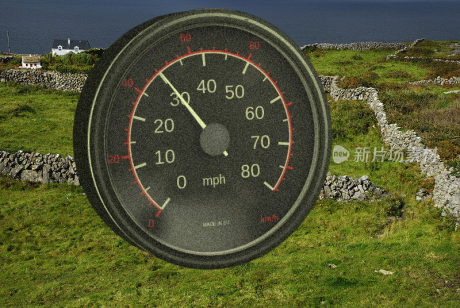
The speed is **30** mph
